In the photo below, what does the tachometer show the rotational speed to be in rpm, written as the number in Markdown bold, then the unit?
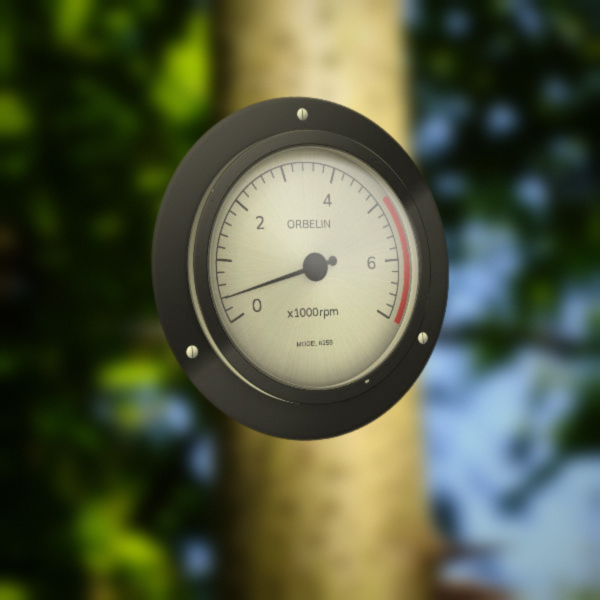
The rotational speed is **400** rpm
